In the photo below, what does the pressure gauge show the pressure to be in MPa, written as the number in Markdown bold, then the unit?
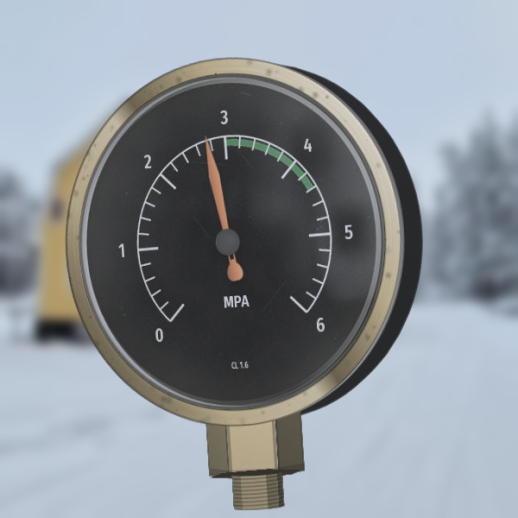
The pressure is **2.8** MPa
